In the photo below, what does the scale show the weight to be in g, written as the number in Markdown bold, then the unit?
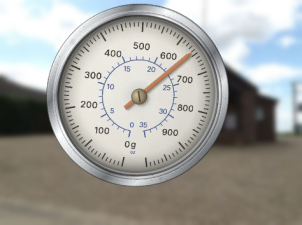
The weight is **640** g
